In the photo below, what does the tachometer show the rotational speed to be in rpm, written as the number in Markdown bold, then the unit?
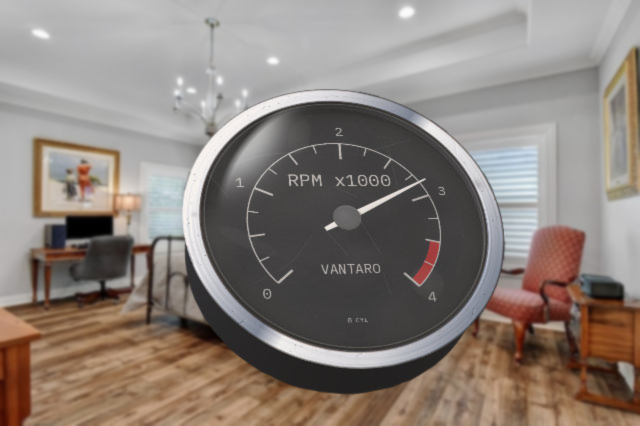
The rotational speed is **2875** rpm
